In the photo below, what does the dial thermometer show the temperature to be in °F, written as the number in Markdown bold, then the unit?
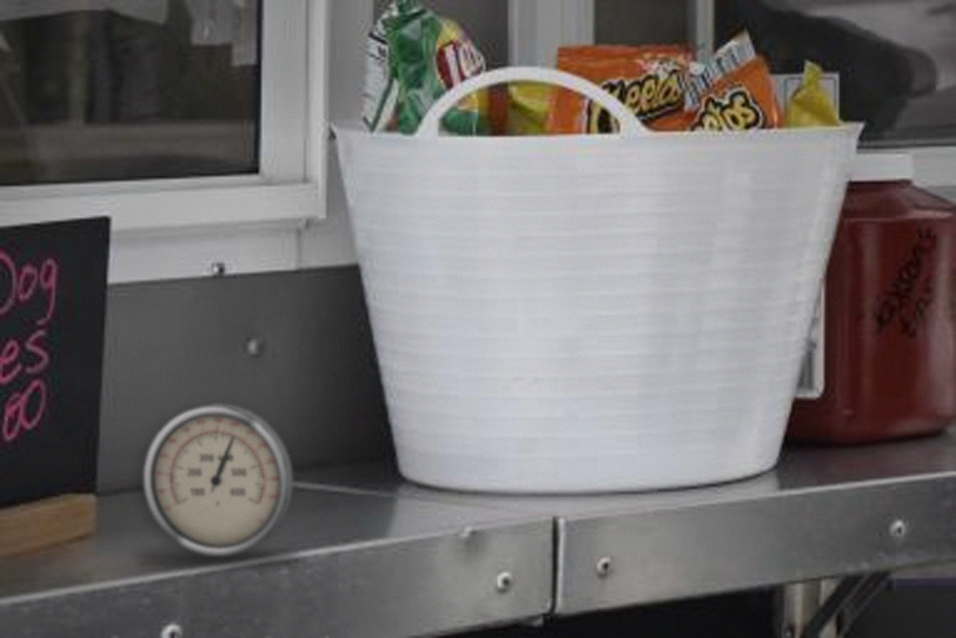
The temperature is **400** °F
